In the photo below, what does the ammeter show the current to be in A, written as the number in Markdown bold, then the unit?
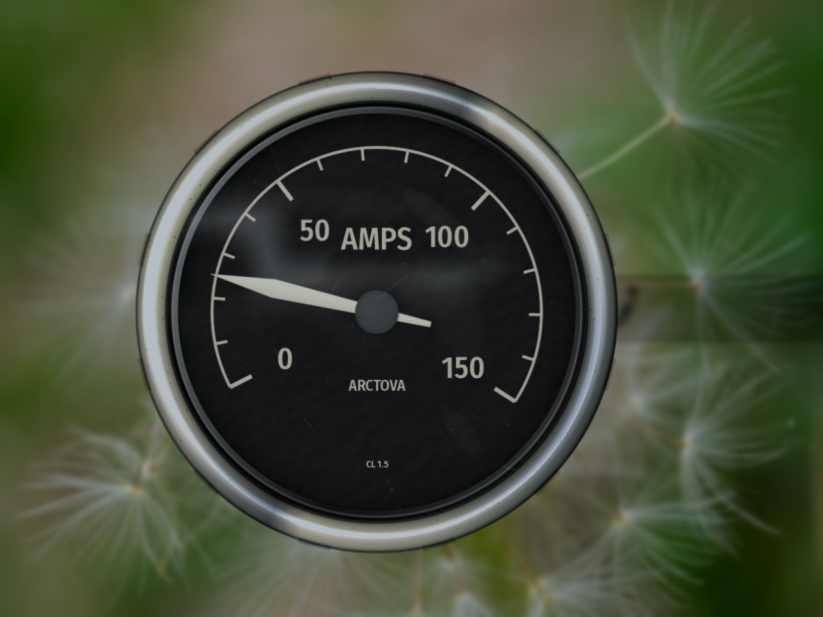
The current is **25** A
